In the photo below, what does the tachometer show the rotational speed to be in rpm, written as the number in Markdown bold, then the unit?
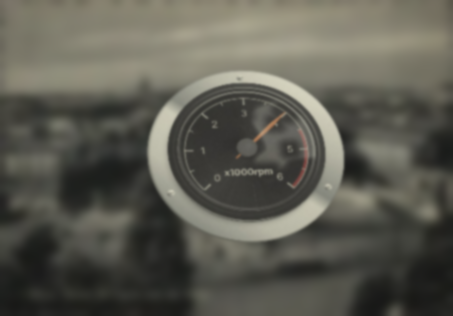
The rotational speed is **4000** rpm
